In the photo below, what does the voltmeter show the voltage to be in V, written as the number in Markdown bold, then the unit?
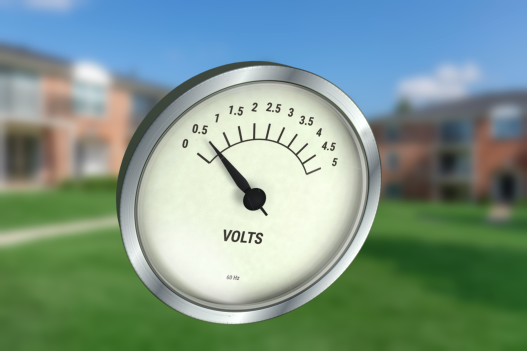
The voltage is **0.5** V
